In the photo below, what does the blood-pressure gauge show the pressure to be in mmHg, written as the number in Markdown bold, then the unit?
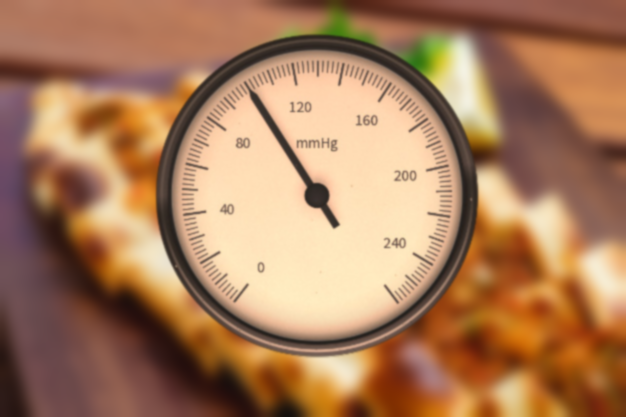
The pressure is **100** mmHg
